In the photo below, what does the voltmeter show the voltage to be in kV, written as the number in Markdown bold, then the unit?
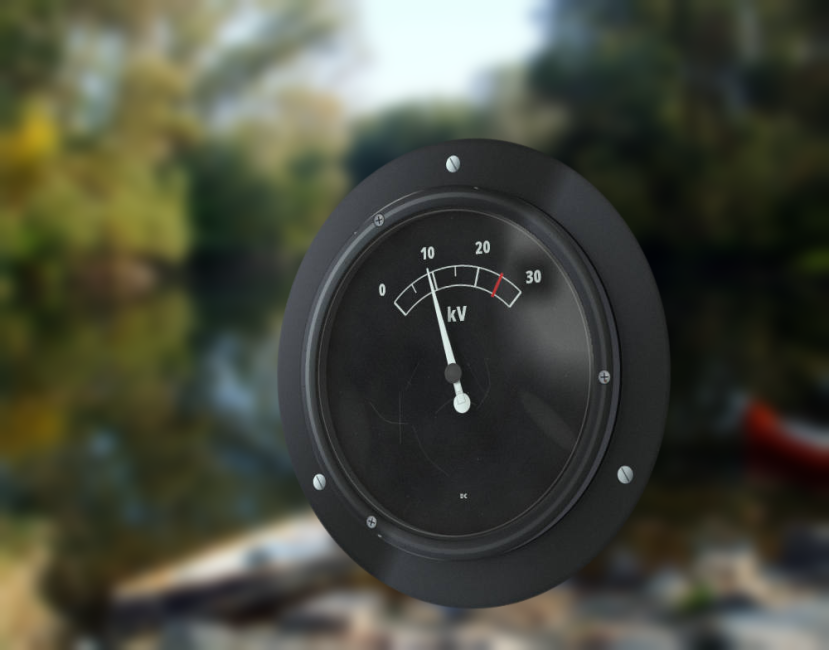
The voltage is **10** kV
